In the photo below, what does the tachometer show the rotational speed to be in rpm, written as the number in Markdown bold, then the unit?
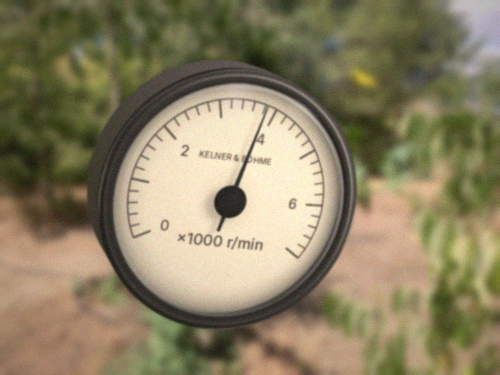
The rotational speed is **3800** rpm
